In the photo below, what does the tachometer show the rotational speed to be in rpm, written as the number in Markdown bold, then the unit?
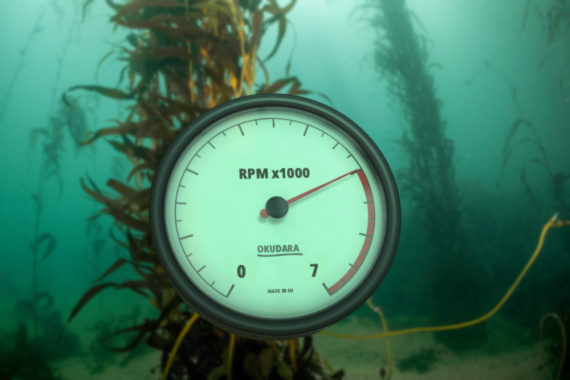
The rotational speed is **5000** rpm
